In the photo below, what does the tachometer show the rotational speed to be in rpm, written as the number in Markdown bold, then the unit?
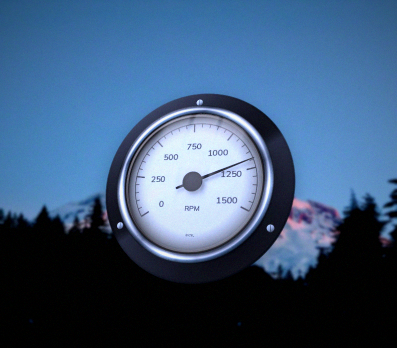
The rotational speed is **1200** rpm
